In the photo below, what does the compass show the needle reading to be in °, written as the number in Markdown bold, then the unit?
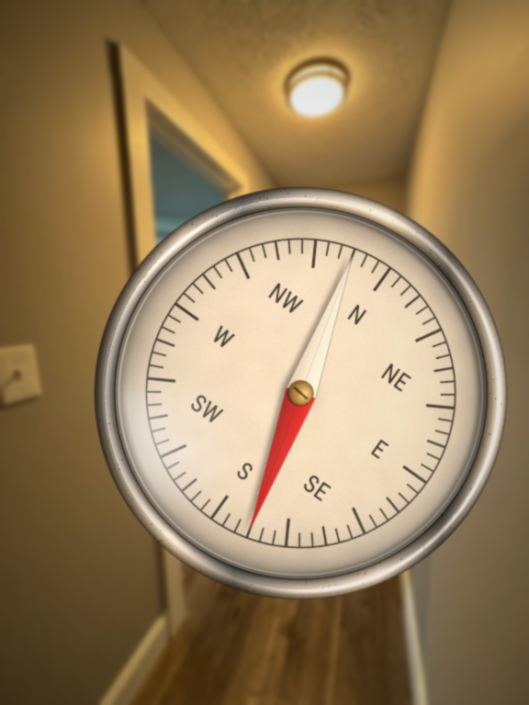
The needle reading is **165** °
